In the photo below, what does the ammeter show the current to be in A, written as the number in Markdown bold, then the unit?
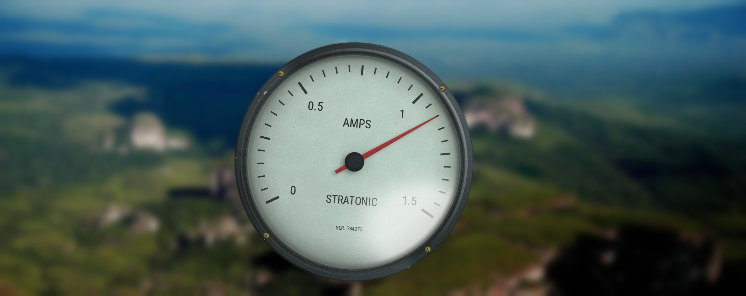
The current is **1.1** A
